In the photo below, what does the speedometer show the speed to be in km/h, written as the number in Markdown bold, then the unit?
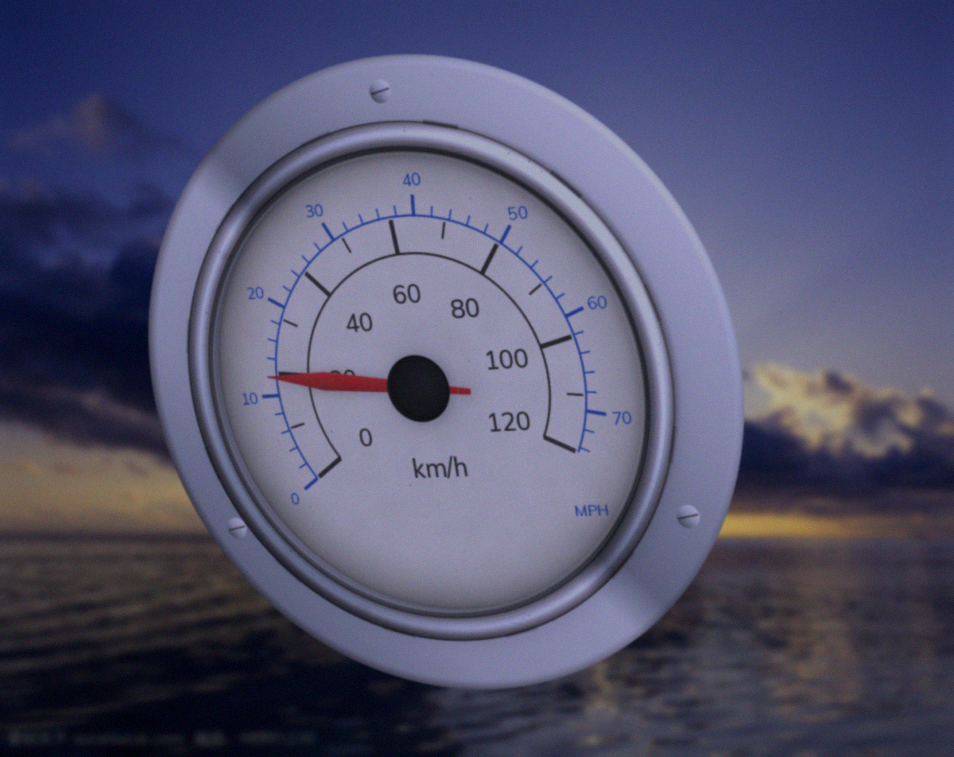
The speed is **20** km/h
